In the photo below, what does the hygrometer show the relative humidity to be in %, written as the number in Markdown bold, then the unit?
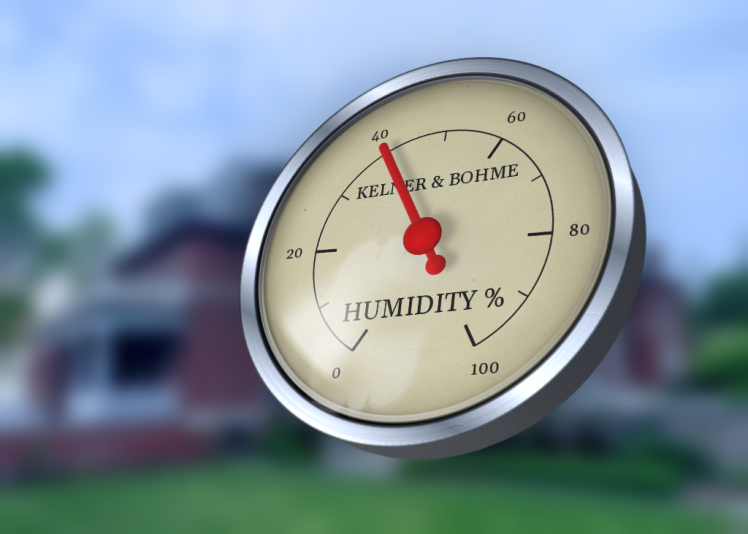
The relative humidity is **40** %
